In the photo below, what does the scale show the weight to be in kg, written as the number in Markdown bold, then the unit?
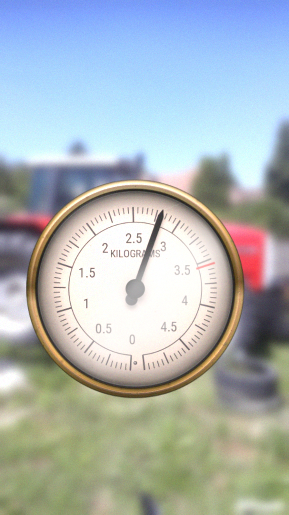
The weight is **2.8** kg
